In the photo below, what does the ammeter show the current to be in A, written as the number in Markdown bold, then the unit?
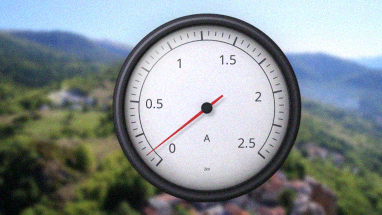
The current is **0.1** A
